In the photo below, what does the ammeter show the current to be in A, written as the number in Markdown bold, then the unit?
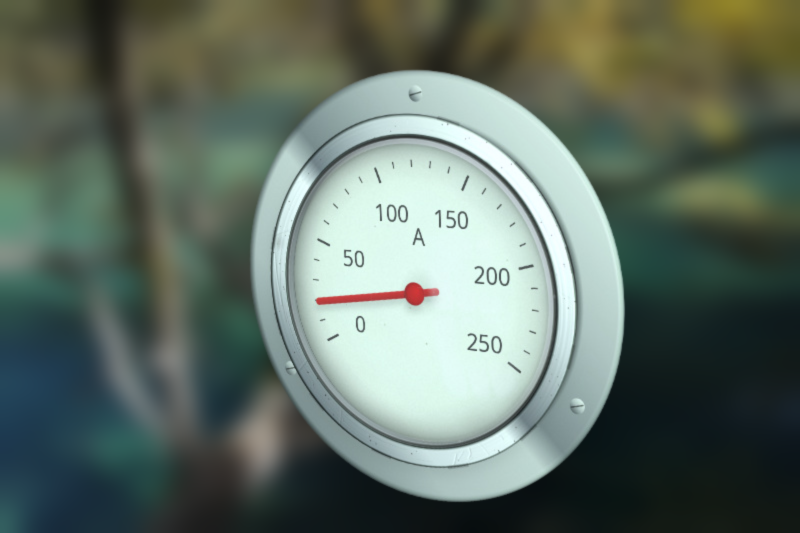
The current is **20** A
